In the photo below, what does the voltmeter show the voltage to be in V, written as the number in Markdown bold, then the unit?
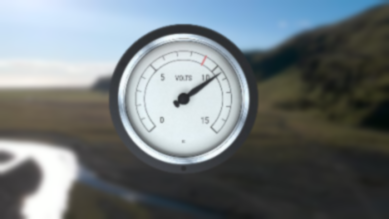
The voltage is **10.5** V
